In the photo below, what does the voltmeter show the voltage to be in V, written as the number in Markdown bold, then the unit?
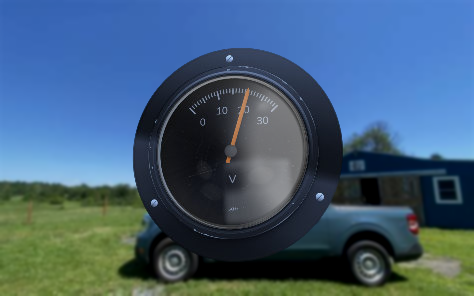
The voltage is **20** V
